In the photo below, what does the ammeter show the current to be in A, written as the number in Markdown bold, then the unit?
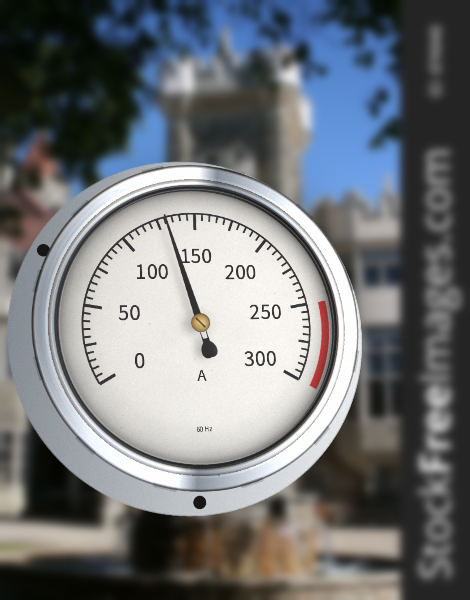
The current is **130** A
